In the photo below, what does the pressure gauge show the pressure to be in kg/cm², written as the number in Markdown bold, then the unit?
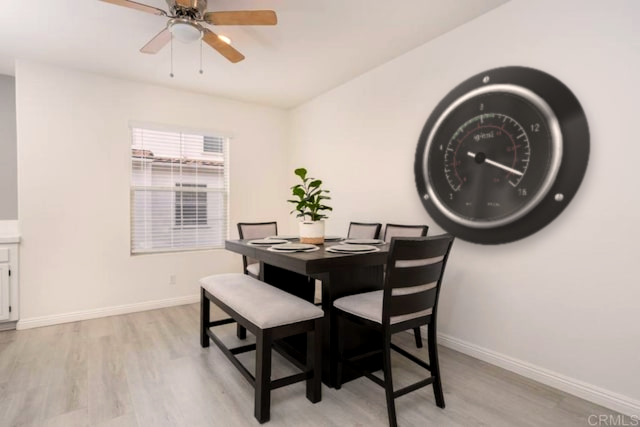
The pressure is **15** kg/cm²
